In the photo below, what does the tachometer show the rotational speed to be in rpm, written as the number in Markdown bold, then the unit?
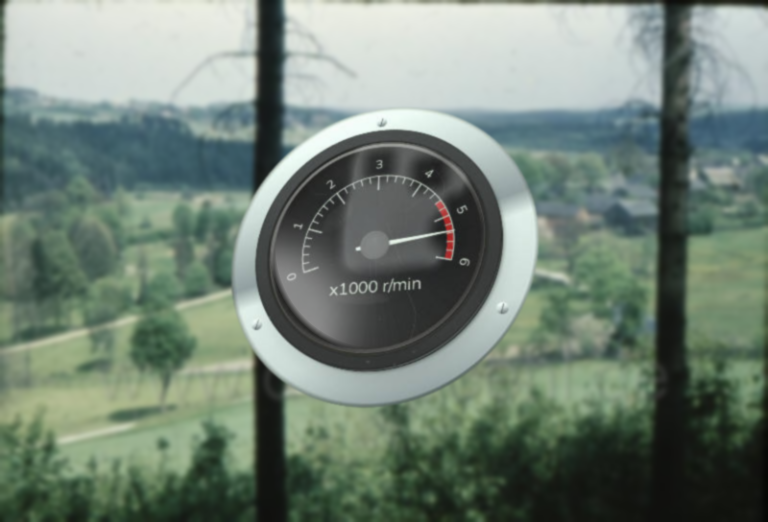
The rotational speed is **5400** rpm
